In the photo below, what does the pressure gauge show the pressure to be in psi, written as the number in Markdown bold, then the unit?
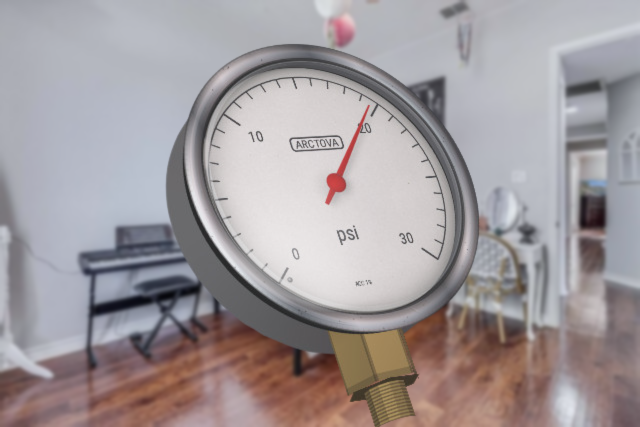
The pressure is **19.5** psi
